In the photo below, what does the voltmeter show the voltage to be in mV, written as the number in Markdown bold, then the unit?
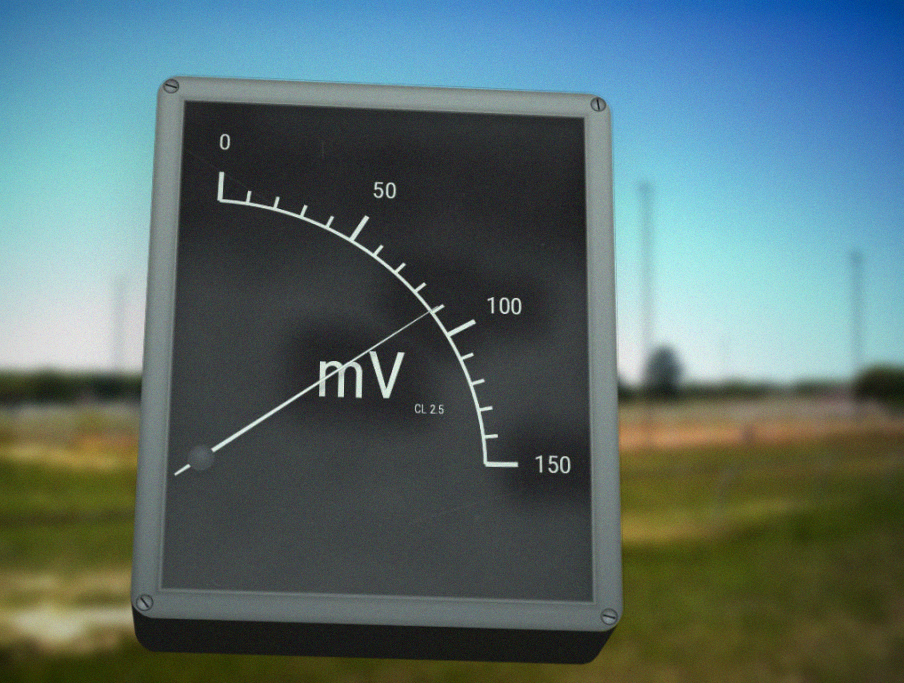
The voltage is **90** mV
